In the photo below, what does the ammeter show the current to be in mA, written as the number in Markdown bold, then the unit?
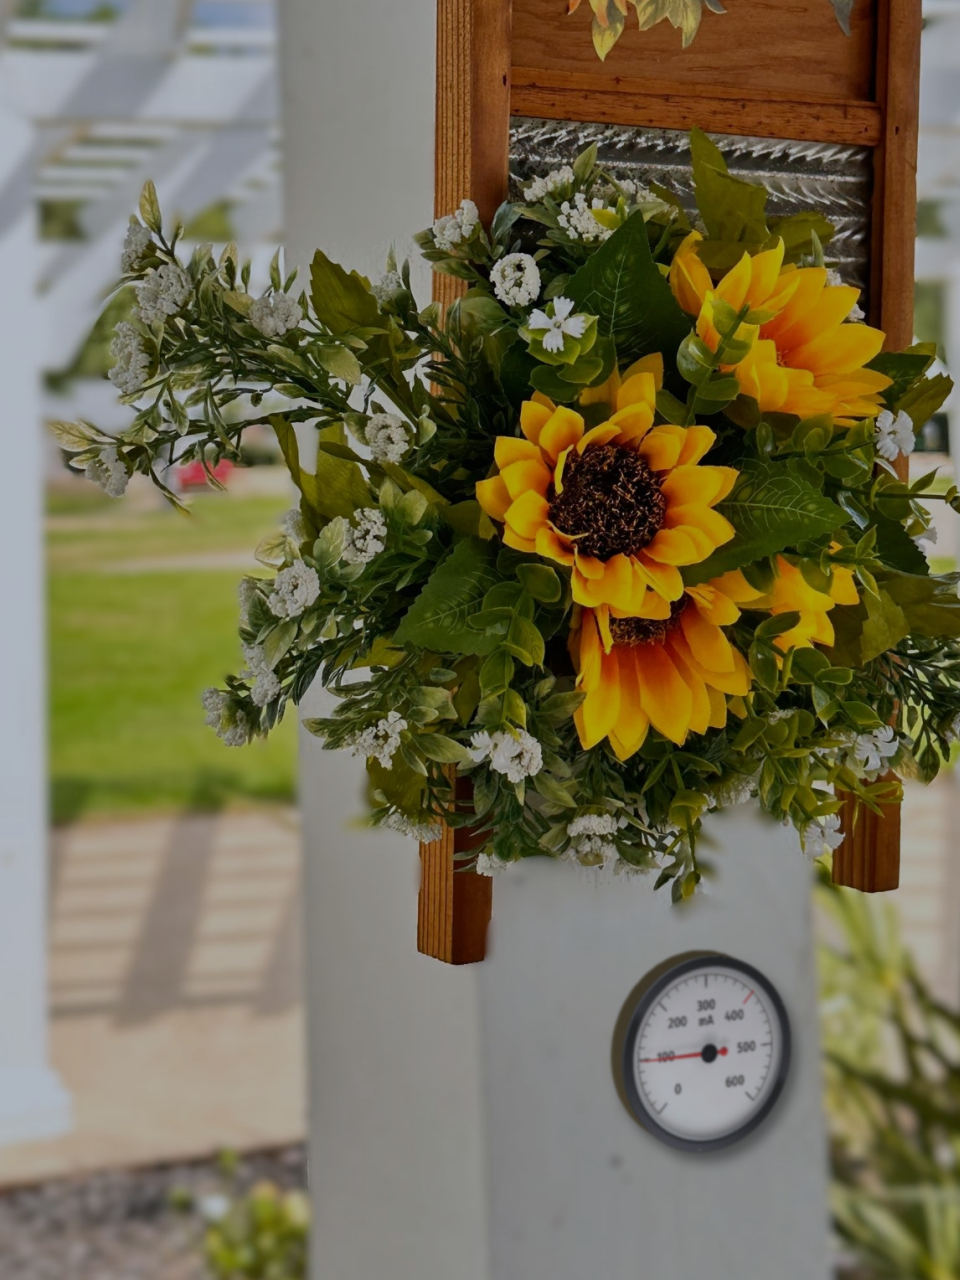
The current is **100** mA
